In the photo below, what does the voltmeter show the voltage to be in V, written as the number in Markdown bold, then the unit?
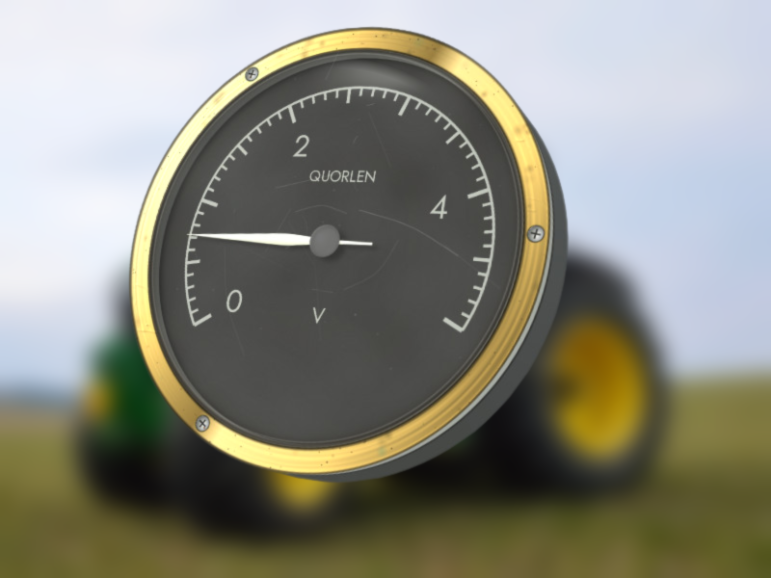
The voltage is **0.7** V
